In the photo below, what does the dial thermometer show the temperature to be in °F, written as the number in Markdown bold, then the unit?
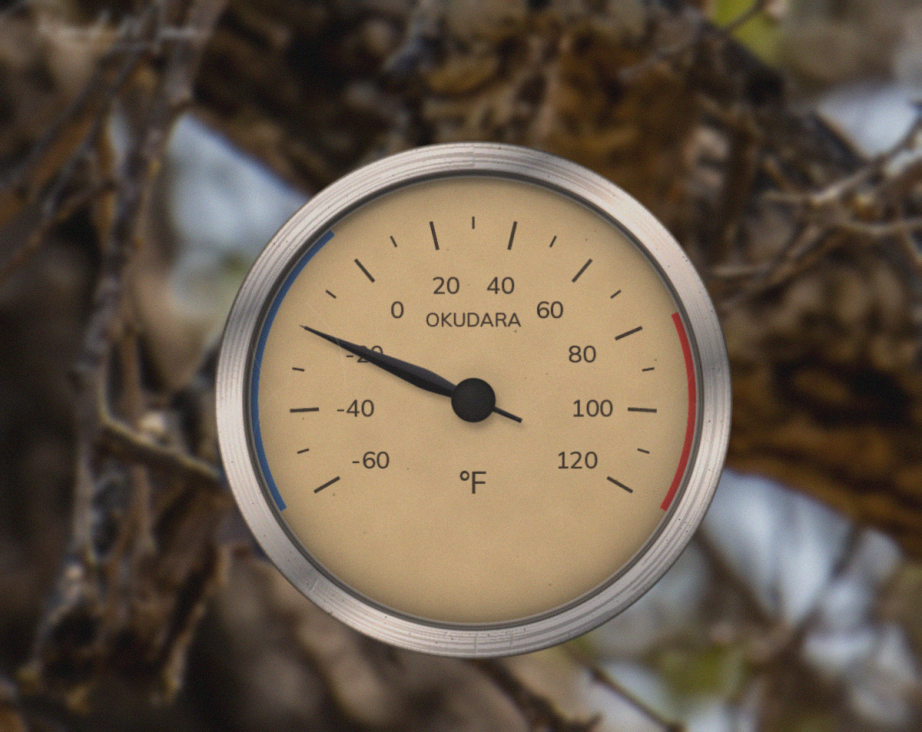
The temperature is **-20** °F
